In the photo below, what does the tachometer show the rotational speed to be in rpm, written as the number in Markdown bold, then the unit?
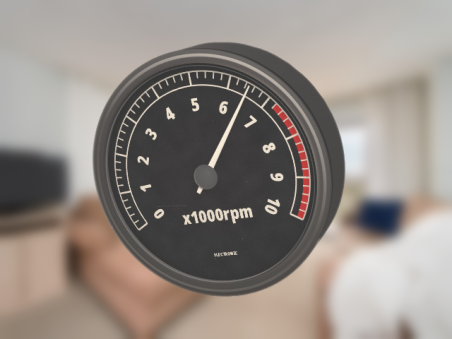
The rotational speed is **6500** rpm
